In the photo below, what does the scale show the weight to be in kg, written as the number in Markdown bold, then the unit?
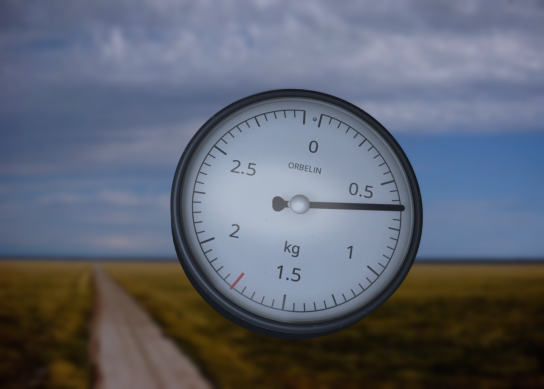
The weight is **0.65** kg
